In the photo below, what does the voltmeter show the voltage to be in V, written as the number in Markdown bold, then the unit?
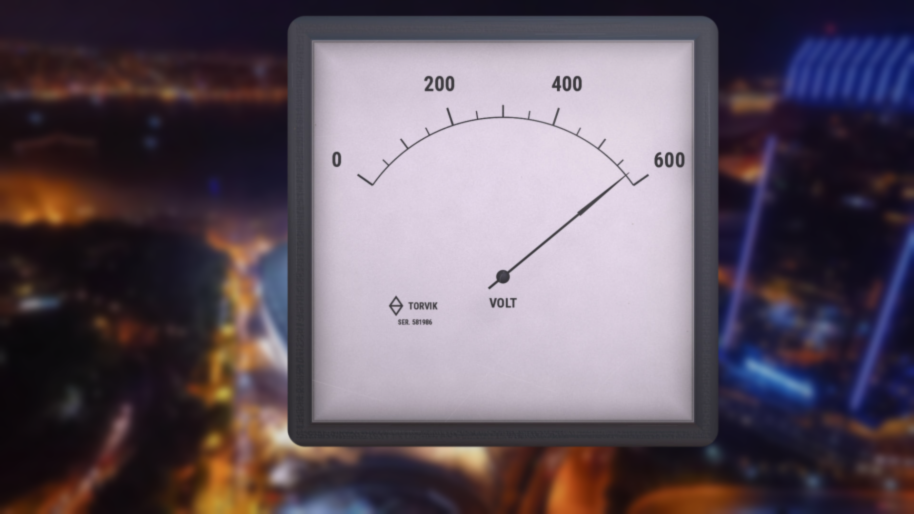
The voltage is **575** V
